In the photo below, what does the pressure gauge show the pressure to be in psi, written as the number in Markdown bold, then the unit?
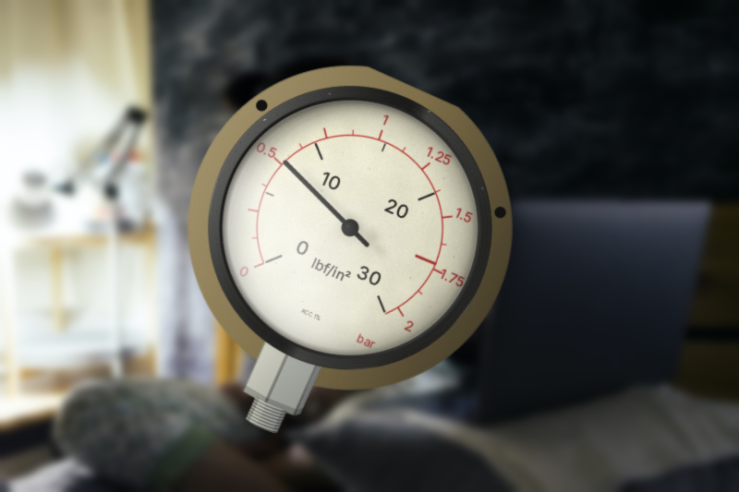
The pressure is **7.5** psi
